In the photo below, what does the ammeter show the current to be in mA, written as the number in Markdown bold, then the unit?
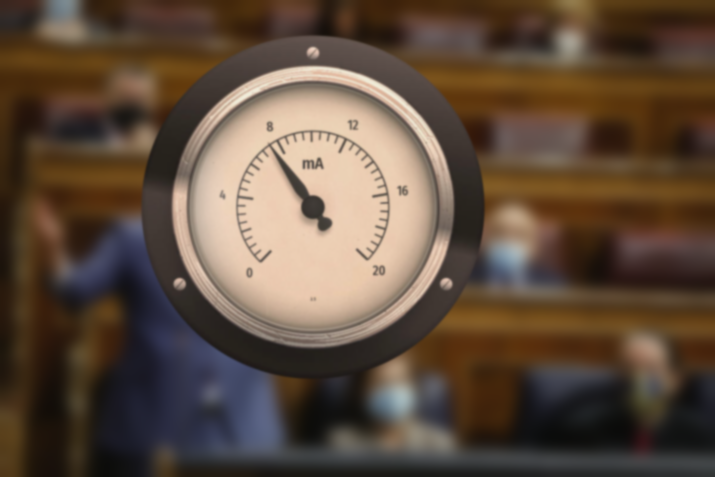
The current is **7.5** mA
